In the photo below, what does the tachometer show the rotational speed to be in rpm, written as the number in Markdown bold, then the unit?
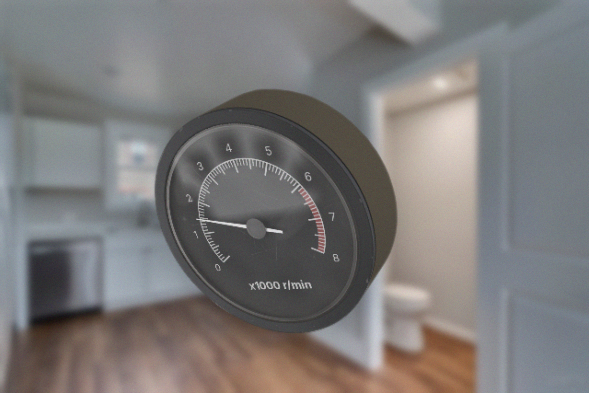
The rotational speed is **1500** rpm
